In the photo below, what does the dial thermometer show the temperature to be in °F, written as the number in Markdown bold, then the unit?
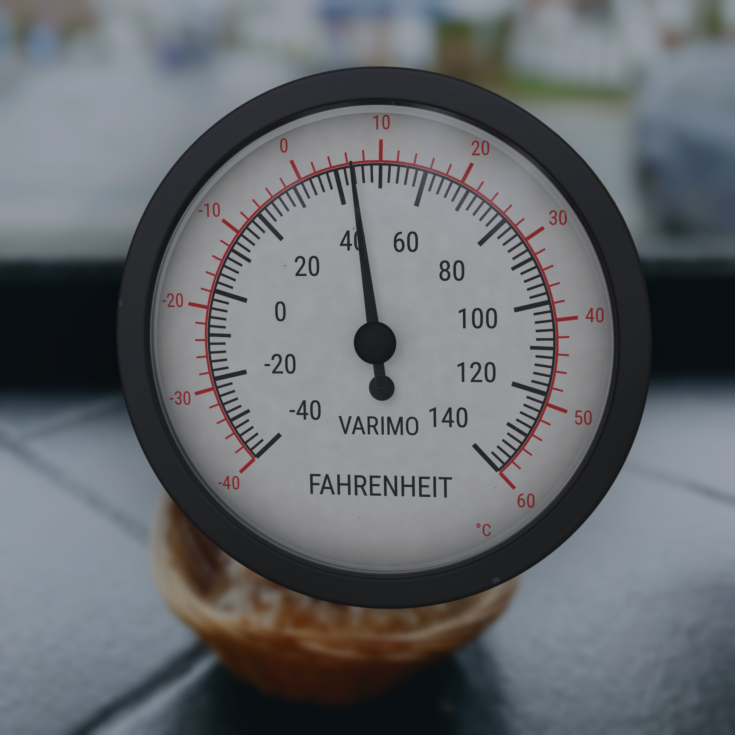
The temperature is **44** °F
